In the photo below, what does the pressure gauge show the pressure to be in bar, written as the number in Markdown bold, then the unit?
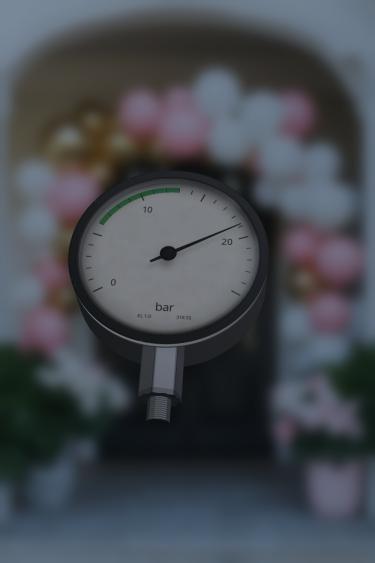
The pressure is **19** bar
